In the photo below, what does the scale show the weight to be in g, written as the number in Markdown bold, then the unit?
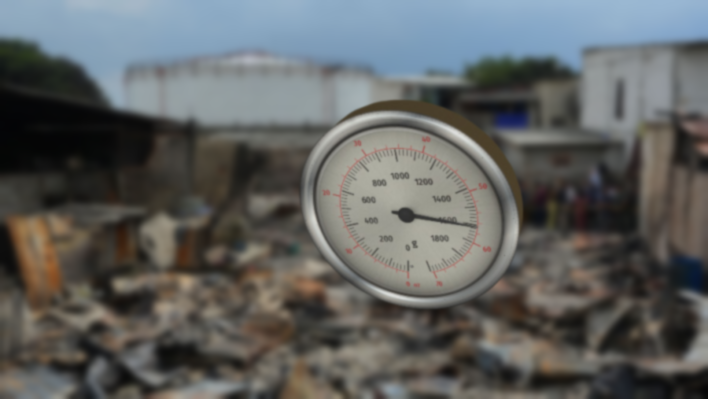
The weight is **1600** g
